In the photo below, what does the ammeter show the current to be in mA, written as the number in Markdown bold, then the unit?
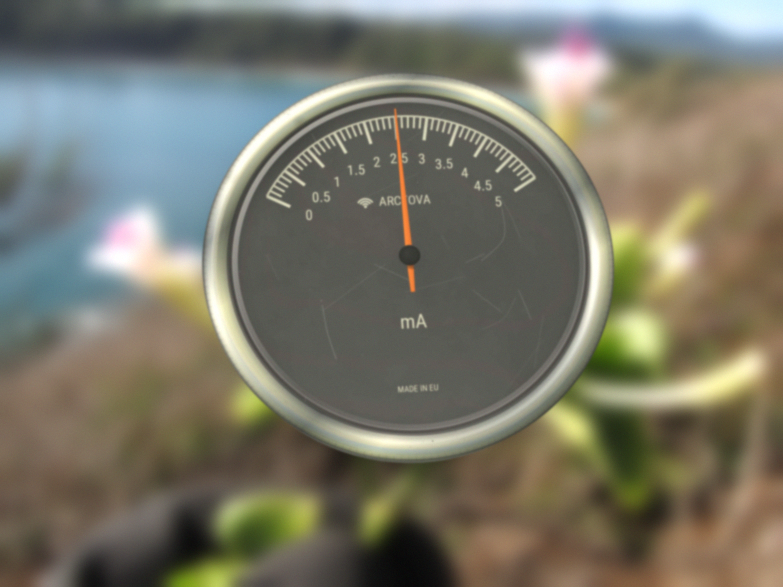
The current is **2.5** mA
